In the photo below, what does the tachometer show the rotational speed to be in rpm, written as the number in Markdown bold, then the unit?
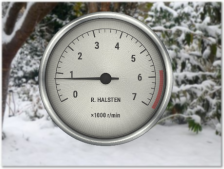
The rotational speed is **800** rpm
